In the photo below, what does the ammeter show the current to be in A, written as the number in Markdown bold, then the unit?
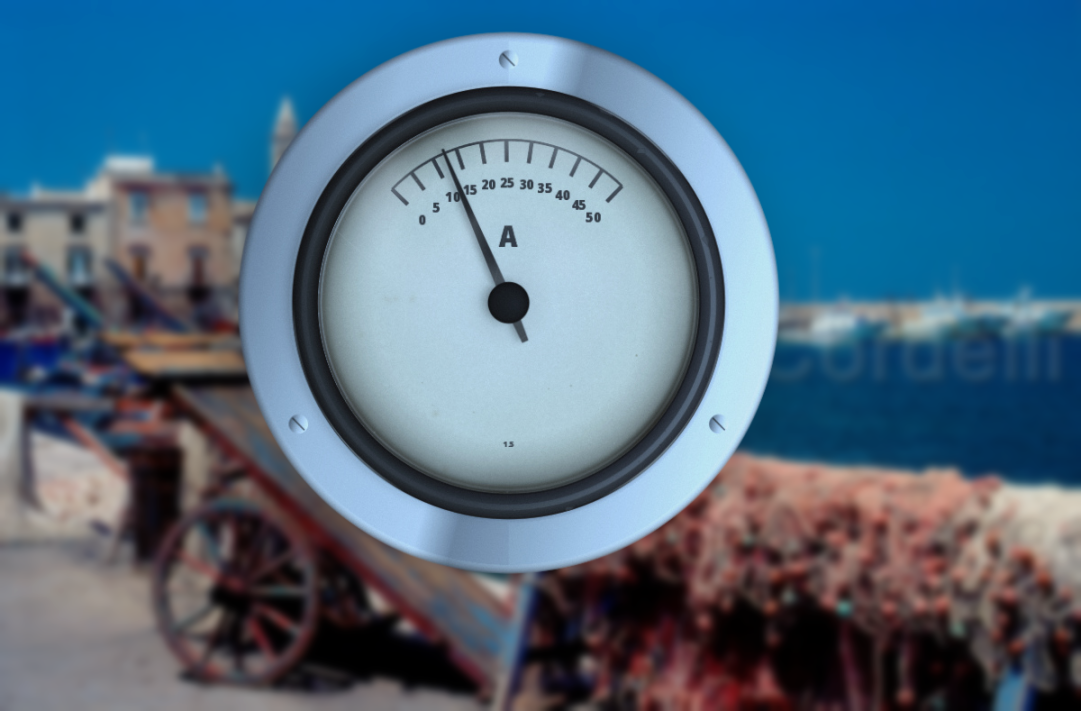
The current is **12.5** A
